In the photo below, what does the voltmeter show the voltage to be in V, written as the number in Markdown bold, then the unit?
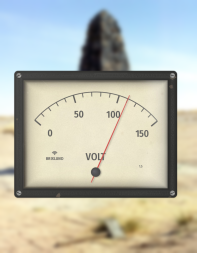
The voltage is **110** V
